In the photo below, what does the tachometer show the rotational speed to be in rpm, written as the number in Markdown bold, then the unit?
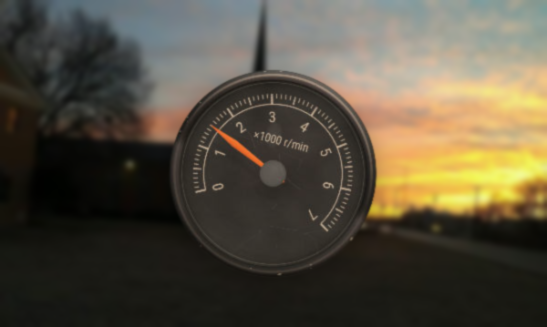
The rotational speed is **1500** rpm
